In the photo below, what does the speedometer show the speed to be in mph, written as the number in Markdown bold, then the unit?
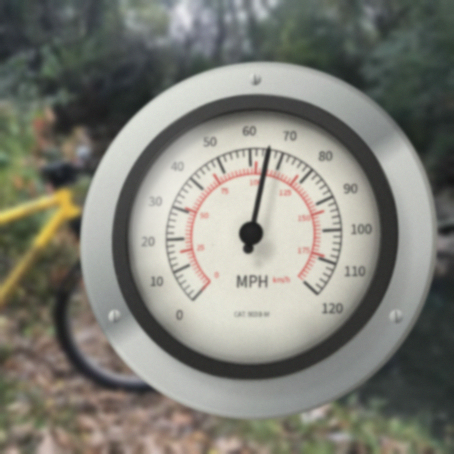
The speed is **66** mph
